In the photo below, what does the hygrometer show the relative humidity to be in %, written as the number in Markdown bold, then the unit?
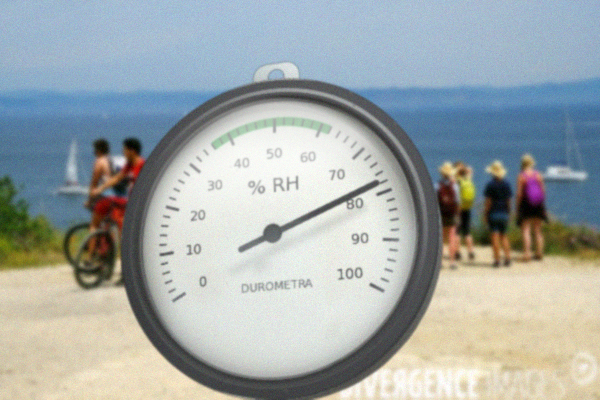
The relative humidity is **78** %
